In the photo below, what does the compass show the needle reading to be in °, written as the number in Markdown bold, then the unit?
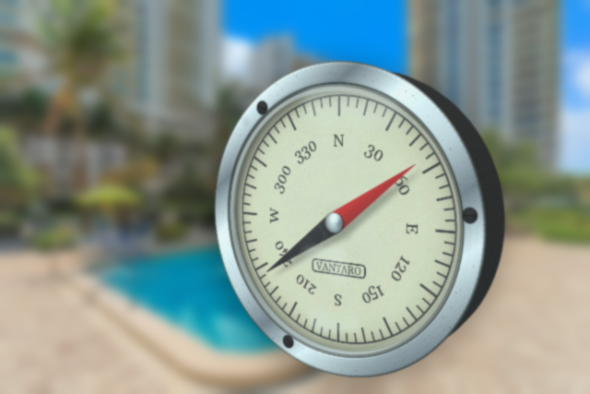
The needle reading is **55** °
